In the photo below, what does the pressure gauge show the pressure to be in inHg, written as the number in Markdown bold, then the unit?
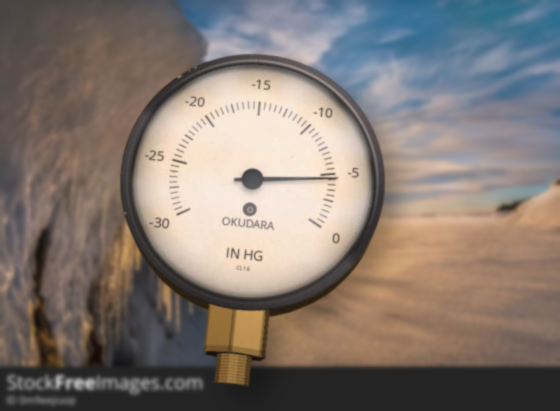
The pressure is **-4.5** inHg
